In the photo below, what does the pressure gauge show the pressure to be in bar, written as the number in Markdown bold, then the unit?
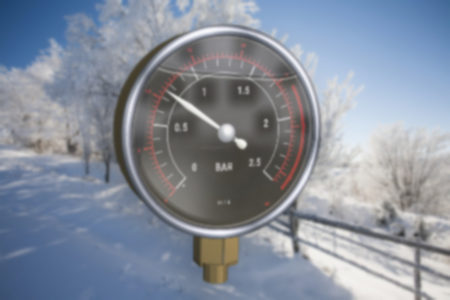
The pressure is **0.75** bar
